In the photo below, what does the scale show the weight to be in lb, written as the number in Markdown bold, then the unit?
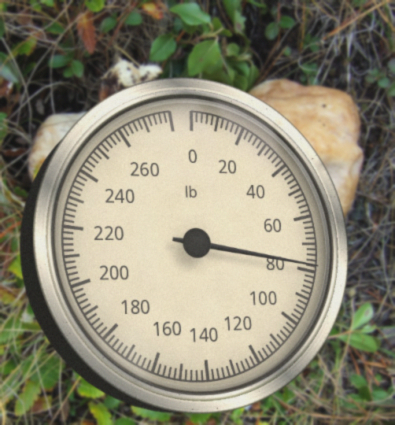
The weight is **78** lb
